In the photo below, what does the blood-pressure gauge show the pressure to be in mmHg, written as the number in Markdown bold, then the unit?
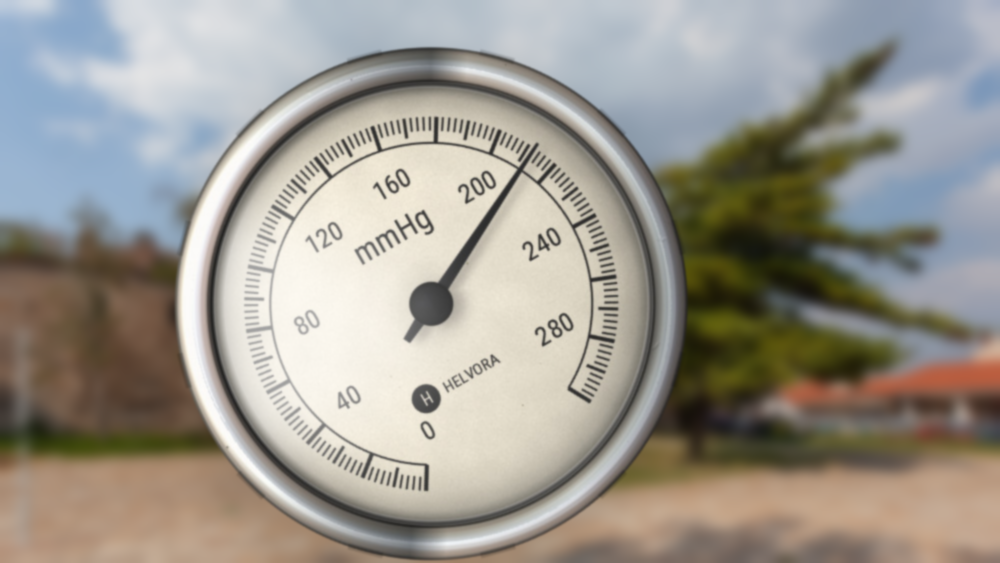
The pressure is **212** mmHg
